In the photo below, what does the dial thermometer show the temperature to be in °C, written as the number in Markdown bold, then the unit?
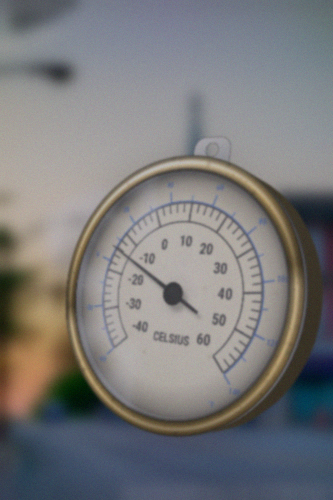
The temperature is **-14** °C
